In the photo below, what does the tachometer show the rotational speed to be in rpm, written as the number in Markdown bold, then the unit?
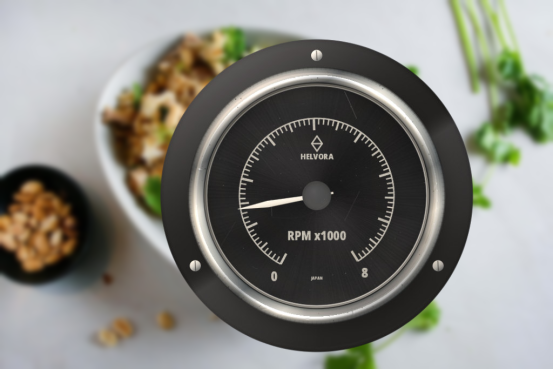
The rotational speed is **1400** rpm
